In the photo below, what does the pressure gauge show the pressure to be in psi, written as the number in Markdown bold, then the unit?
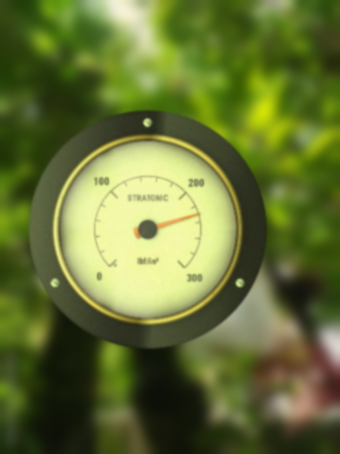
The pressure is **230** psi
